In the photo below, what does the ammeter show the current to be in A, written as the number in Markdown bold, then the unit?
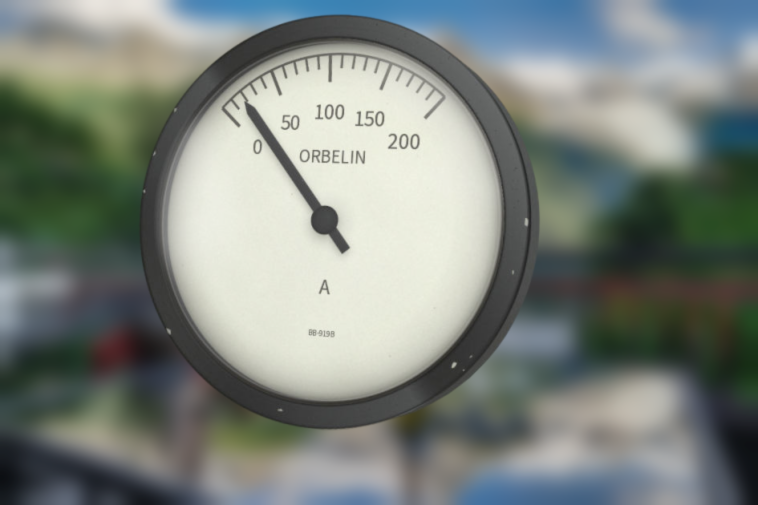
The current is **20** A
